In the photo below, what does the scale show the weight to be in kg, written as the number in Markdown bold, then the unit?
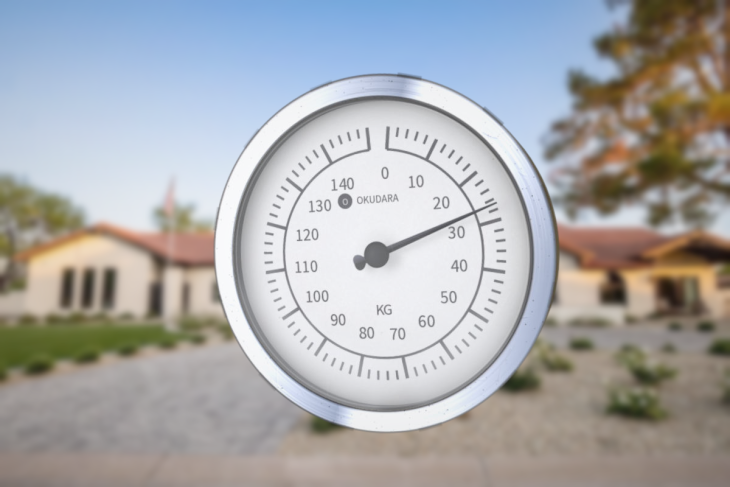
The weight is **27** kg
